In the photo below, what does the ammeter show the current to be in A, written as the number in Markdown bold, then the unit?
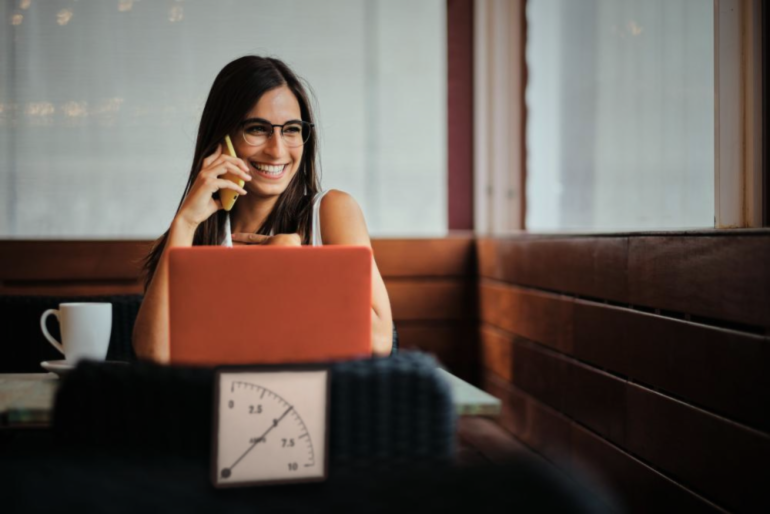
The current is **5** A
